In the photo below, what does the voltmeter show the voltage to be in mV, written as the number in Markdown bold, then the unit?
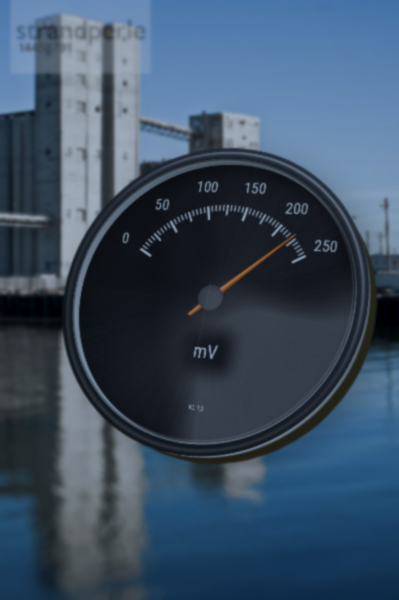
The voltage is **225** mV
